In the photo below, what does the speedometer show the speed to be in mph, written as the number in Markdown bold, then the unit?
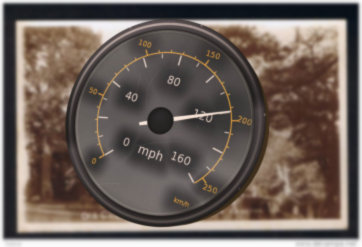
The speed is **120** mph
